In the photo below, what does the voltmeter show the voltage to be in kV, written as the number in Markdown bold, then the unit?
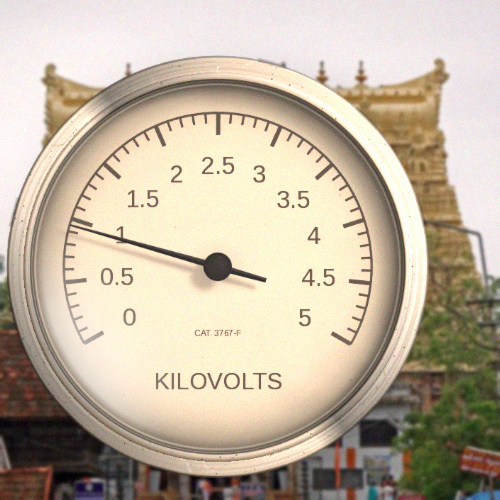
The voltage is **0.95** kV
